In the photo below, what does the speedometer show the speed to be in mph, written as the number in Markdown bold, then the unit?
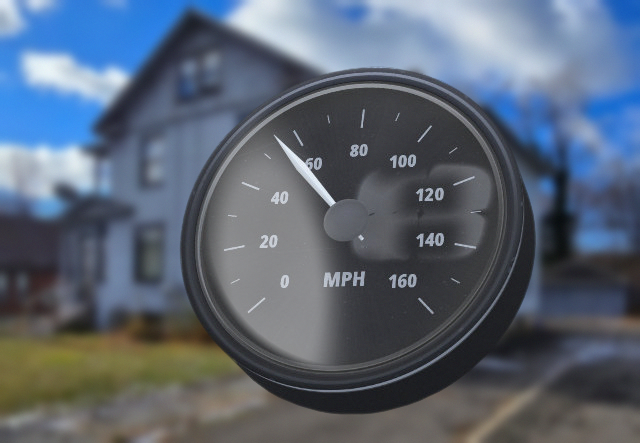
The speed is **55** mph
